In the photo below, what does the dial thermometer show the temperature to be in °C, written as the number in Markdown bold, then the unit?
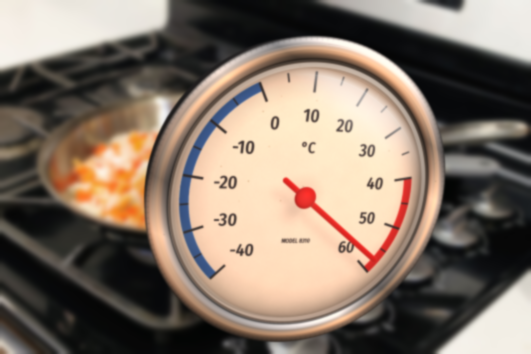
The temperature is **57.5** °C
